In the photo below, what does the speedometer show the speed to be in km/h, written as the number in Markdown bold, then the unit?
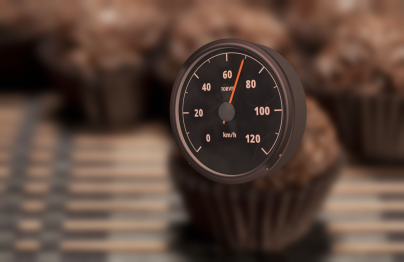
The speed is **70** km/h
